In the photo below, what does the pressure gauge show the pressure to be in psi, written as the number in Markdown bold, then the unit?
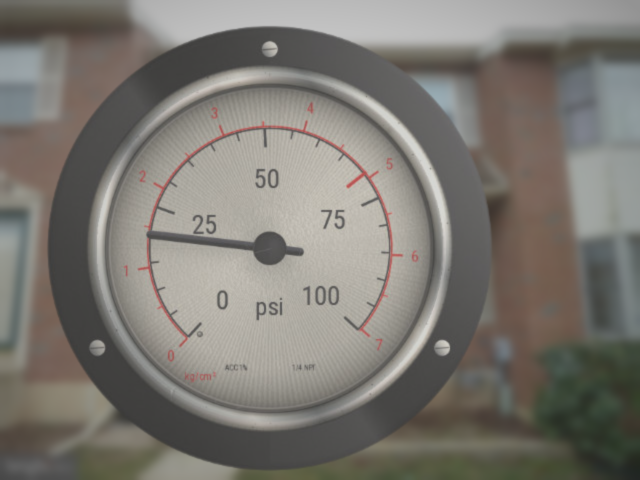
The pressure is **20** psi
